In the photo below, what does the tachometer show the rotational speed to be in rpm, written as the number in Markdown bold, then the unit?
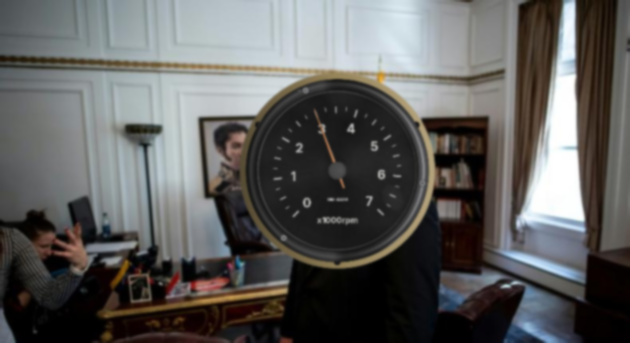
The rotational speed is **3000** rpm
